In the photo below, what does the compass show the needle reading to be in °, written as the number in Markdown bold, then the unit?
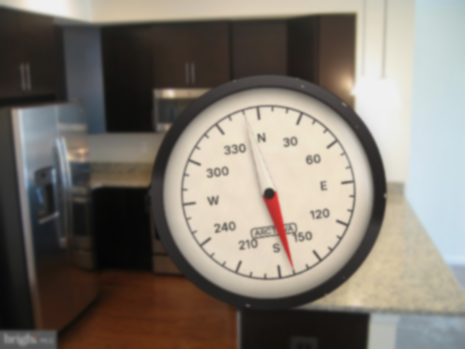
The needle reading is **170** °
